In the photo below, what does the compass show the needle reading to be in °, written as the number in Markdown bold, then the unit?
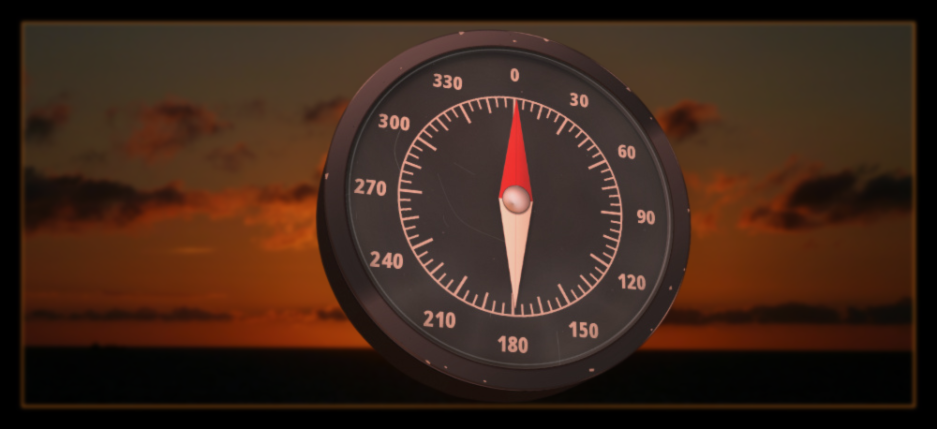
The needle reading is **0** °
